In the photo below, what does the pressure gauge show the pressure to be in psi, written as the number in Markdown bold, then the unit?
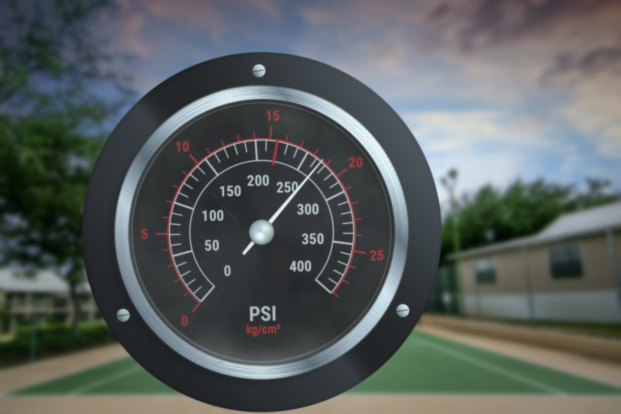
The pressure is **265** psi
